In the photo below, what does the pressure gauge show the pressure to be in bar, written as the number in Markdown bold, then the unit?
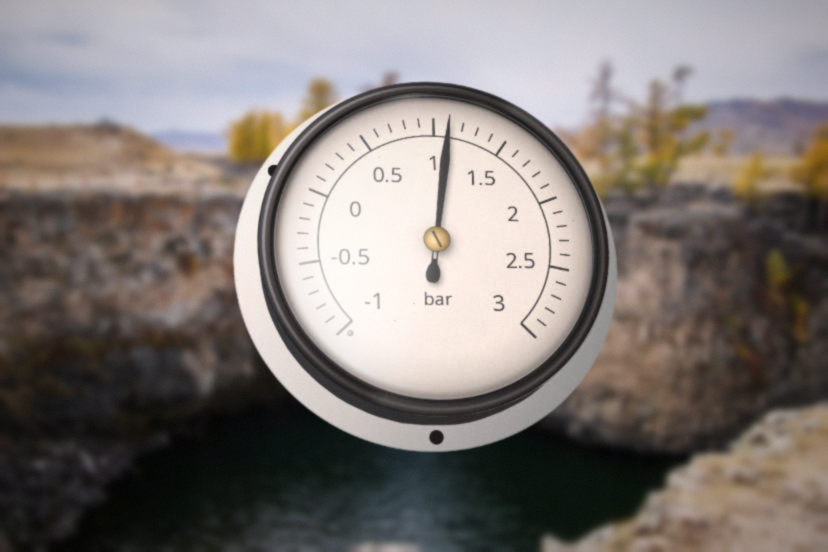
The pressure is **1.1** bar
